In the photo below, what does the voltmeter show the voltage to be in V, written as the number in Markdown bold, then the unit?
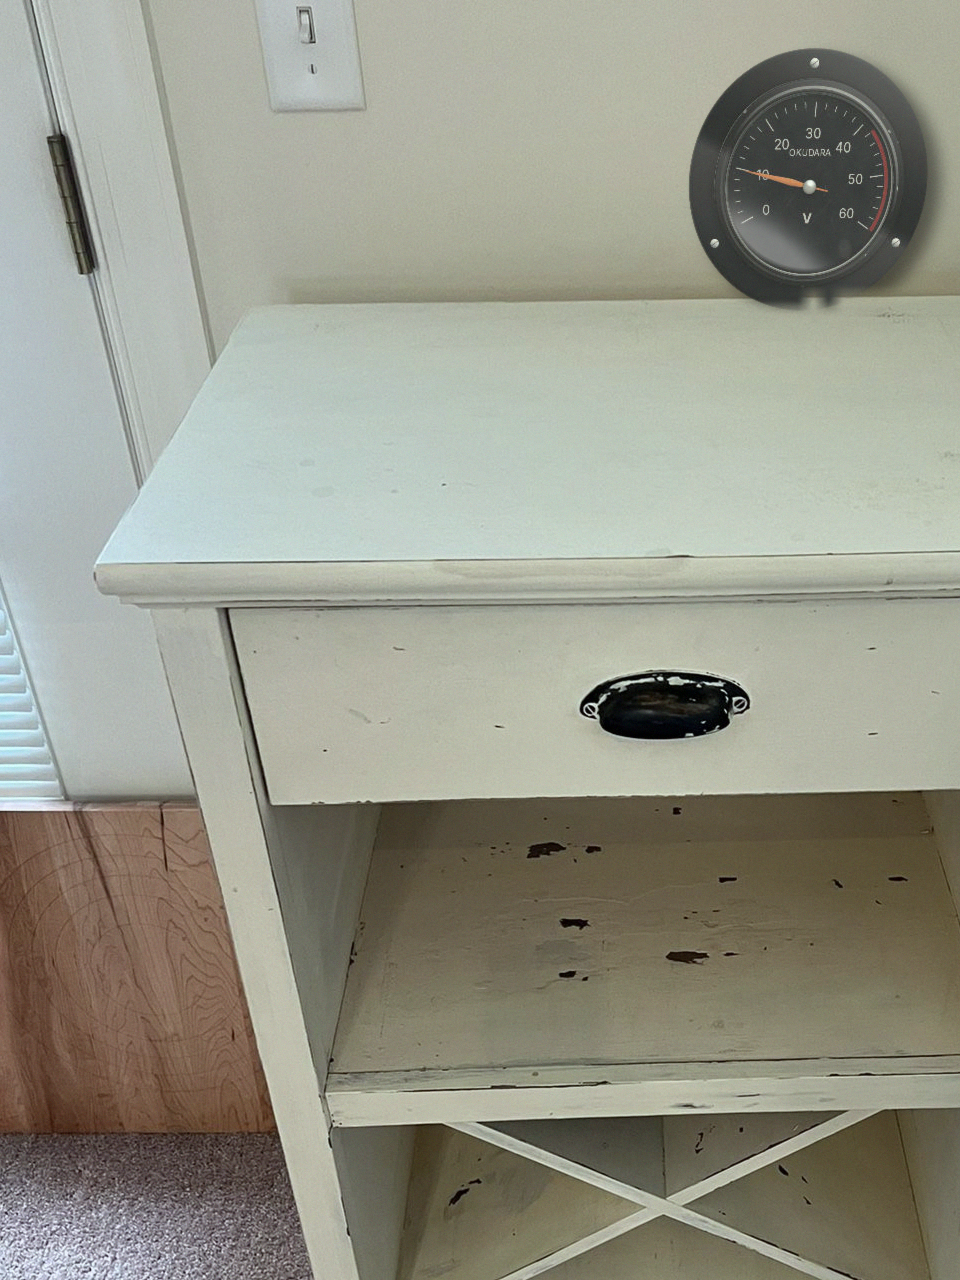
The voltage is **10** V
